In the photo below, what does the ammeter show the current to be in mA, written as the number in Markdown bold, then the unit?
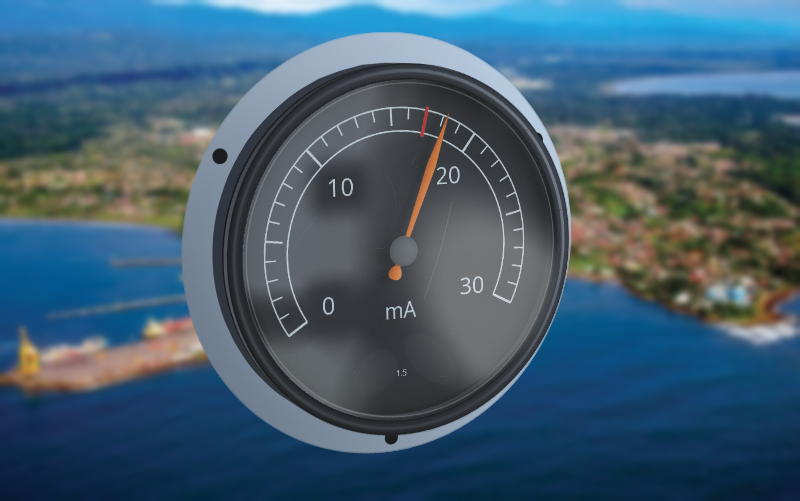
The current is **18** mA
